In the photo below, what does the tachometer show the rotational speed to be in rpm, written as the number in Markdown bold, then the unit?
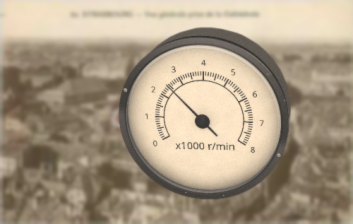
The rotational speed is **2500** rpm
